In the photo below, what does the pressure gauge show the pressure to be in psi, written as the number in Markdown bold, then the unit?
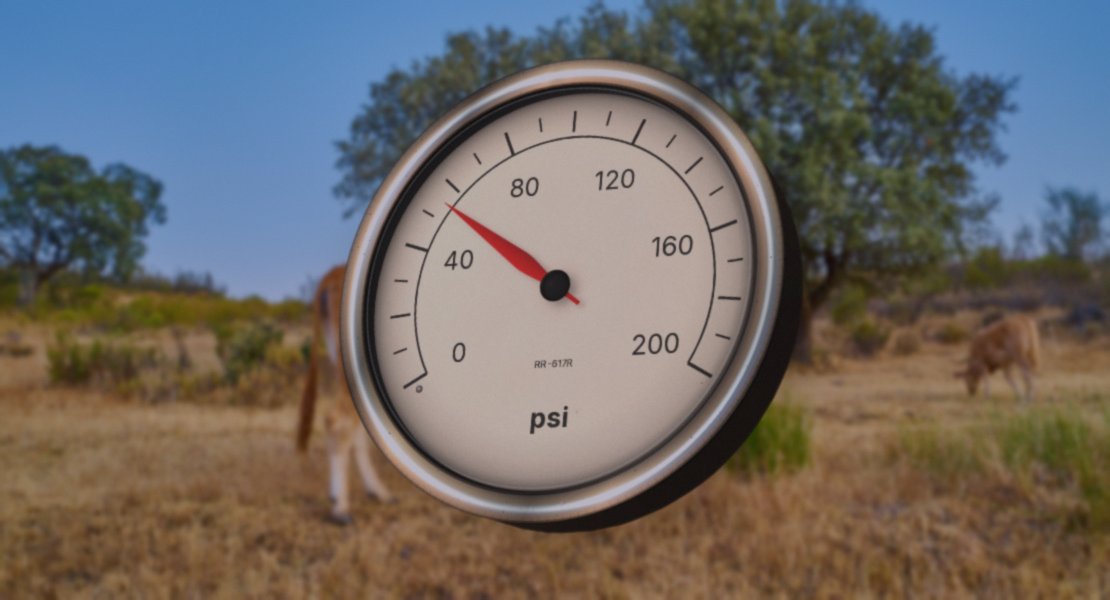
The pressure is **55** psi
